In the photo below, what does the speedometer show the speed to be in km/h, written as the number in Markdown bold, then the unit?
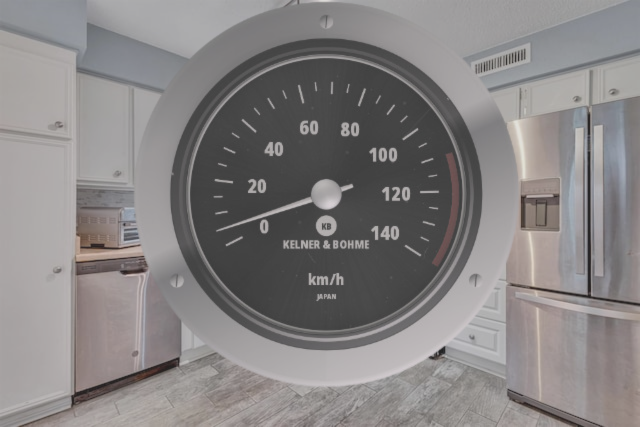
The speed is **5** km/h
